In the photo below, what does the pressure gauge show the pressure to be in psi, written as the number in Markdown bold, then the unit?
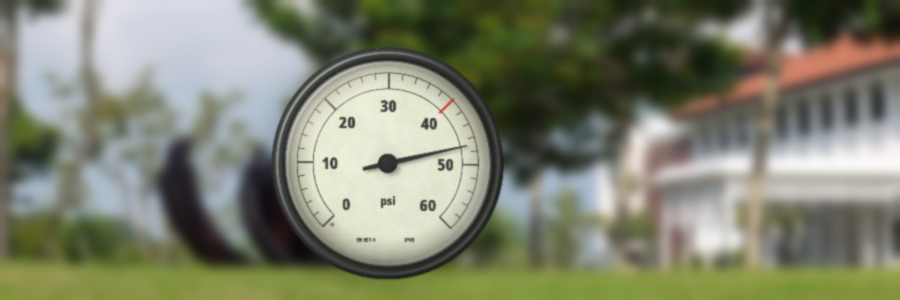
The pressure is **47** psi
